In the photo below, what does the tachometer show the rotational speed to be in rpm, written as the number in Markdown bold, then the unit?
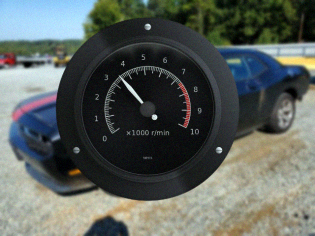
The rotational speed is **3500** rpm
